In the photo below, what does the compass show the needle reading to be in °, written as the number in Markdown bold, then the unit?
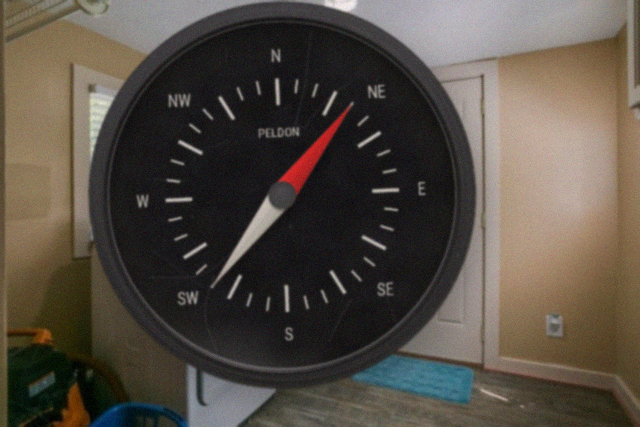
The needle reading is **40** °
